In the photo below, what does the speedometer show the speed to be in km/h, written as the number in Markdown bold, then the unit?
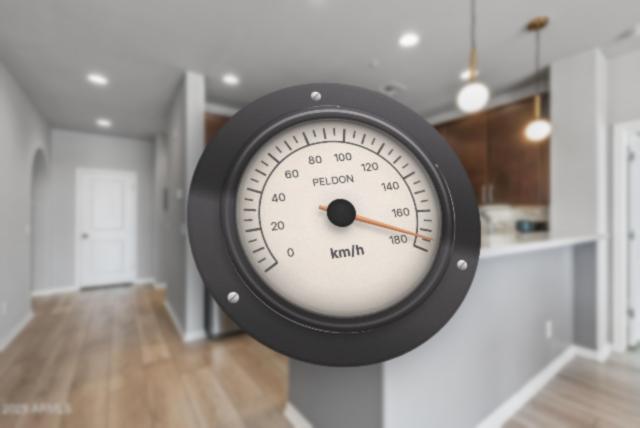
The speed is **175** km/h
